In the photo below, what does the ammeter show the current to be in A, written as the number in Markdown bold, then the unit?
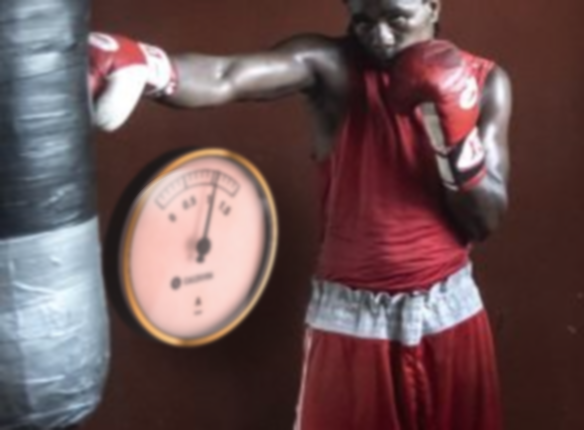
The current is **1** A
